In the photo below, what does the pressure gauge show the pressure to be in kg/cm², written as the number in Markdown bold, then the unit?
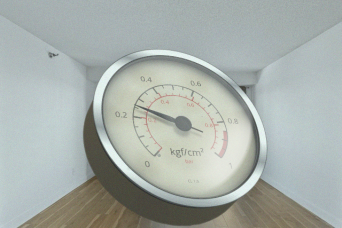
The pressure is **0.25** kg/cm²
